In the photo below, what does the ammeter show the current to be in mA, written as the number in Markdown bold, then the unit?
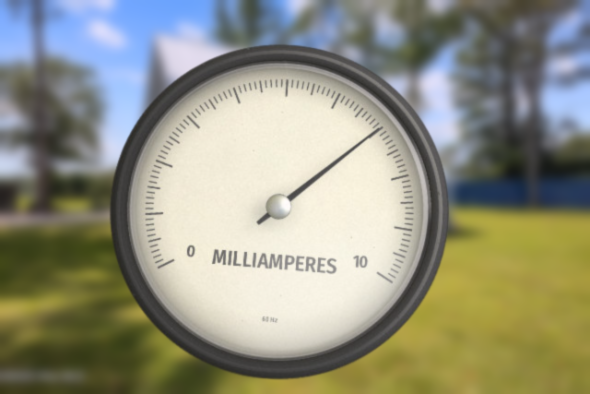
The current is **7** mA
